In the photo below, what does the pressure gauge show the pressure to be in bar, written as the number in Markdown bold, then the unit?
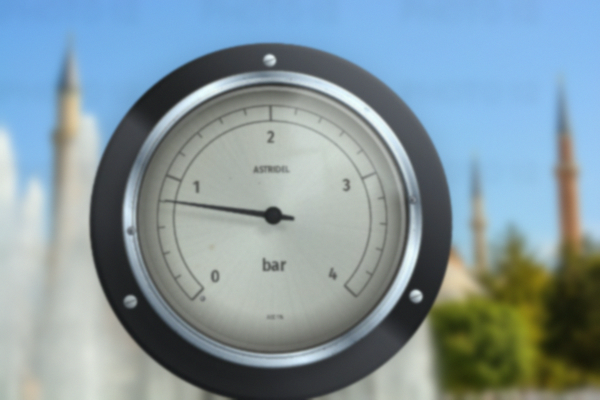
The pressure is **0.8** bar
